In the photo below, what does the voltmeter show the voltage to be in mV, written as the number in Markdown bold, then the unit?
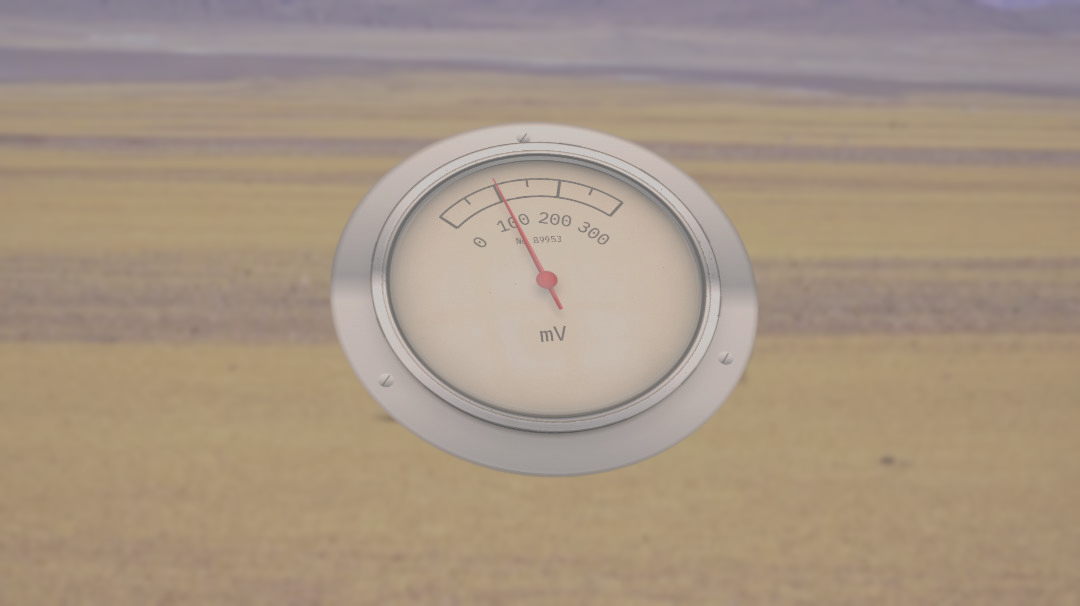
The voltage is **100** mV
